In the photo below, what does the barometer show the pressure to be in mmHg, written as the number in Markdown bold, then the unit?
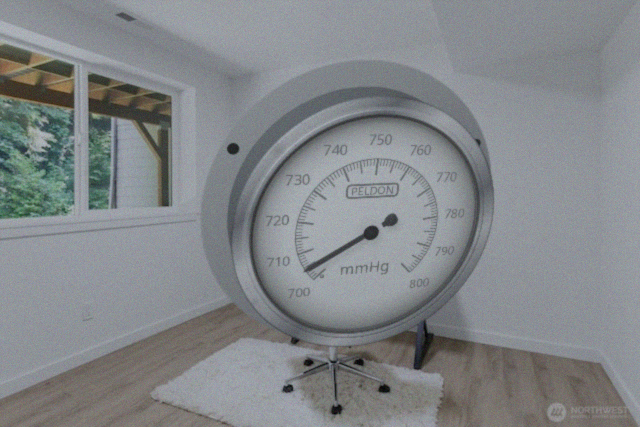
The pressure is **705** mmHg
